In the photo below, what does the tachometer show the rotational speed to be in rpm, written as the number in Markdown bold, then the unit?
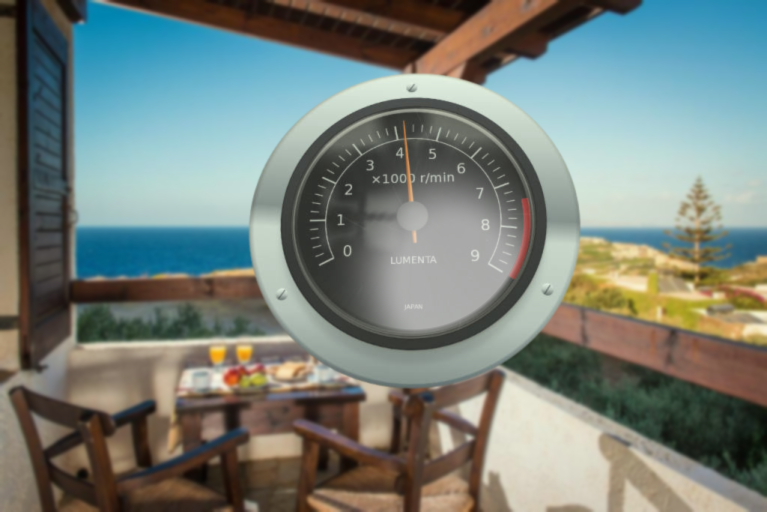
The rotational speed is **4200** rpm
